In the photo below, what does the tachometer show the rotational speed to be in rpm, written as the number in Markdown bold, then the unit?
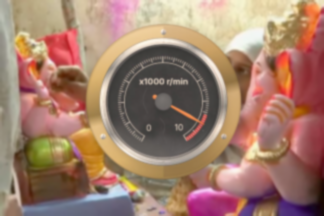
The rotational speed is **9000** rpm
